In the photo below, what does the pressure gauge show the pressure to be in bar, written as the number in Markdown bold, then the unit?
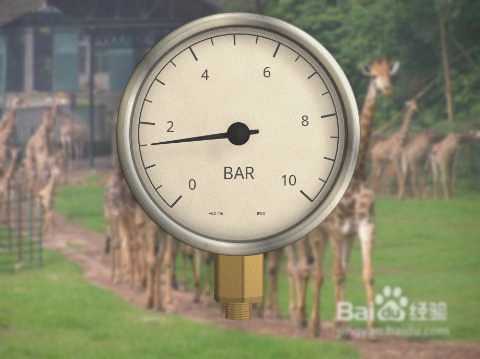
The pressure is **1.5** bar
